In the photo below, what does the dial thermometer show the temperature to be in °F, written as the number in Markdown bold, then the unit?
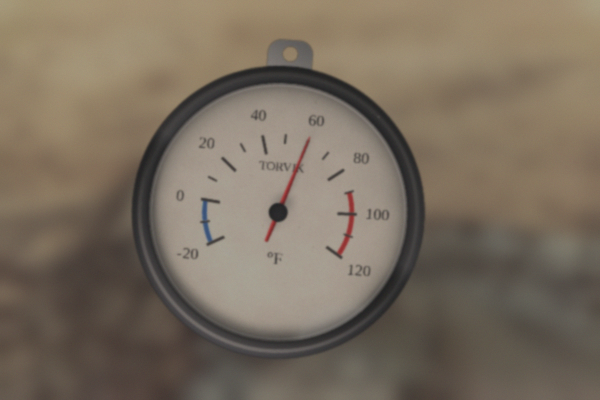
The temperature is **60** °F
